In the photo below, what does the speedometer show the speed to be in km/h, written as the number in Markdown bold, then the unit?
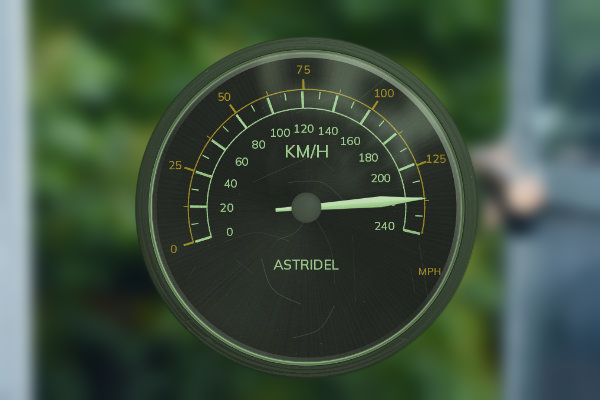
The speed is **220** km/h
